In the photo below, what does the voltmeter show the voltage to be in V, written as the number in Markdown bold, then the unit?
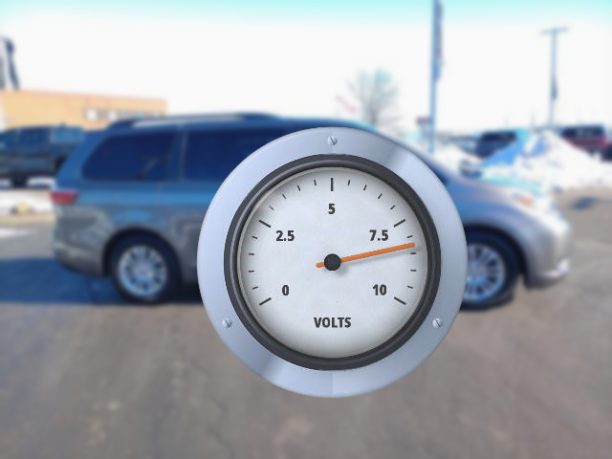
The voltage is **8.25** V
